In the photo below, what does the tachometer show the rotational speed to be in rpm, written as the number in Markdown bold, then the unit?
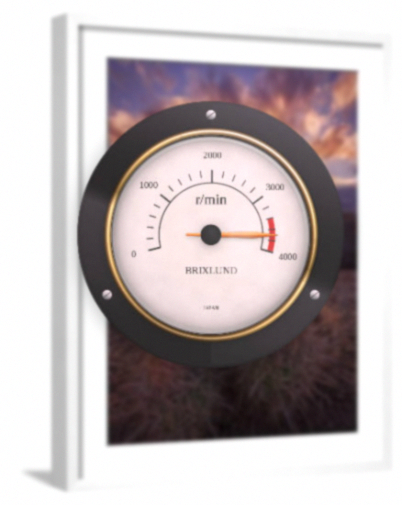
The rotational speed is **3700** rpm
